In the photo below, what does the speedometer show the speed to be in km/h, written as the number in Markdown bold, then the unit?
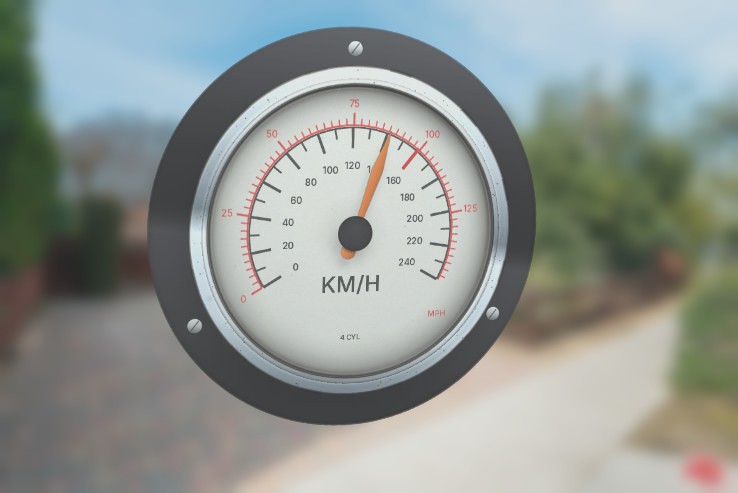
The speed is **140** km/h
